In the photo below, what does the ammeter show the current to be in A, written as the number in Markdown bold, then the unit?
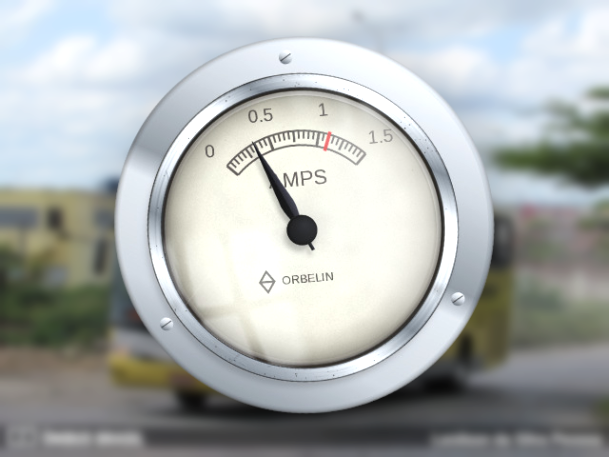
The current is **0.35** A
